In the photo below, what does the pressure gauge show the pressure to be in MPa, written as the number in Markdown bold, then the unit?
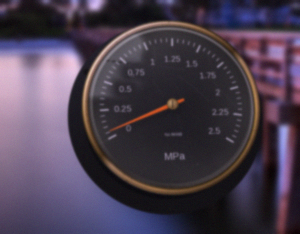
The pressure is **0.05** MPa
